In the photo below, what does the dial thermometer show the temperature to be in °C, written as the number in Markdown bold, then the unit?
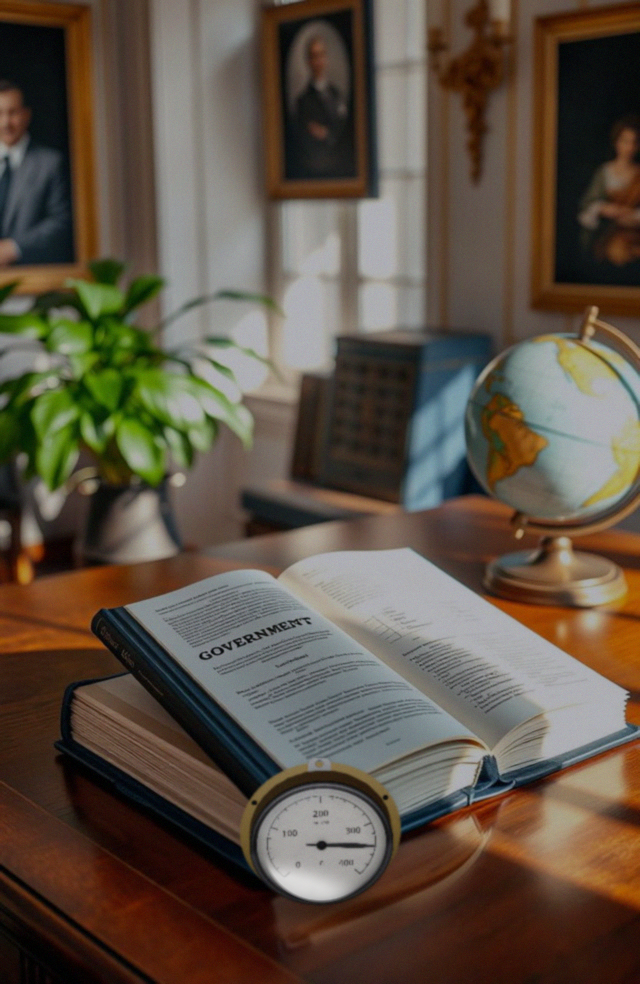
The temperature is **340** °C
